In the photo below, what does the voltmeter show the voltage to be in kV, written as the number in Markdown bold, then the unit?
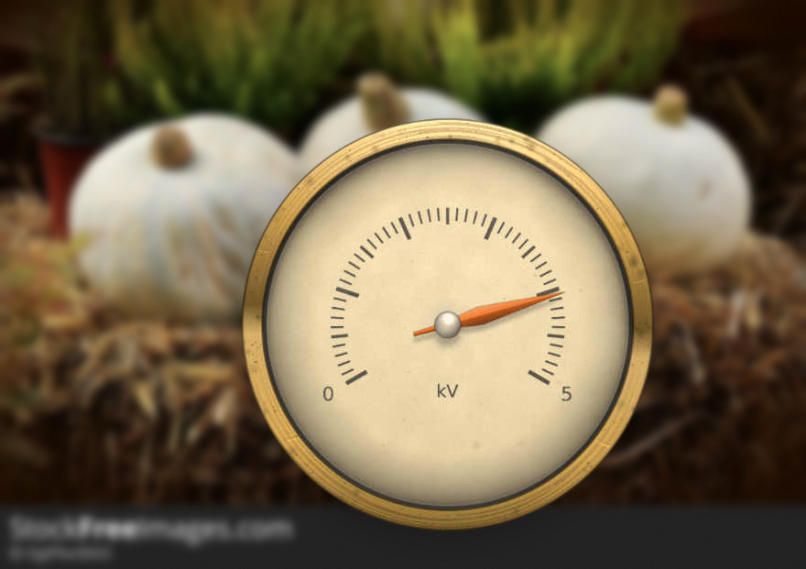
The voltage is **4.05** kV
